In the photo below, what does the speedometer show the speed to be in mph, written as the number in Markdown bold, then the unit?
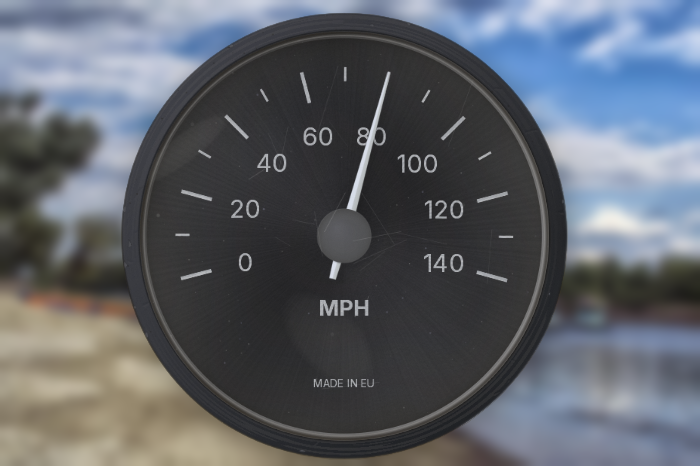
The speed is **80** mph
